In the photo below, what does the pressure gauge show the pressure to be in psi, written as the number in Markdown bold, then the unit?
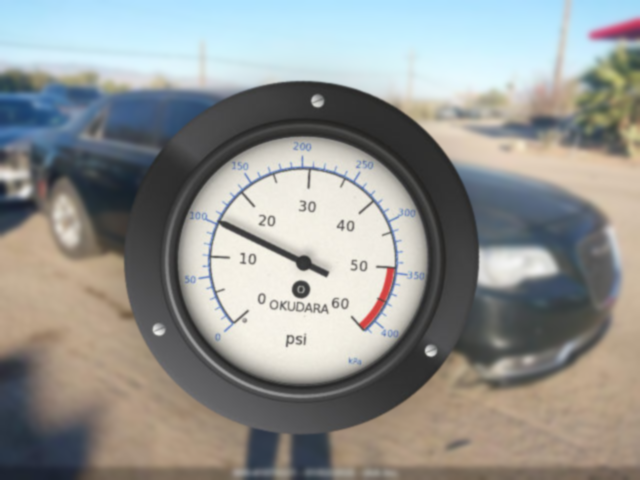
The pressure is **15** psi
